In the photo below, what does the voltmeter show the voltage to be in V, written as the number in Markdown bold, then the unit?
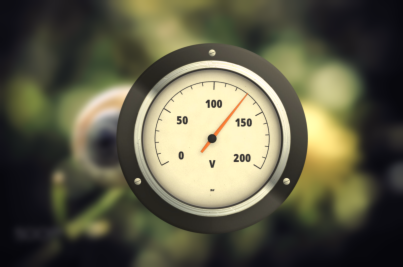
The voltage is **130** V
